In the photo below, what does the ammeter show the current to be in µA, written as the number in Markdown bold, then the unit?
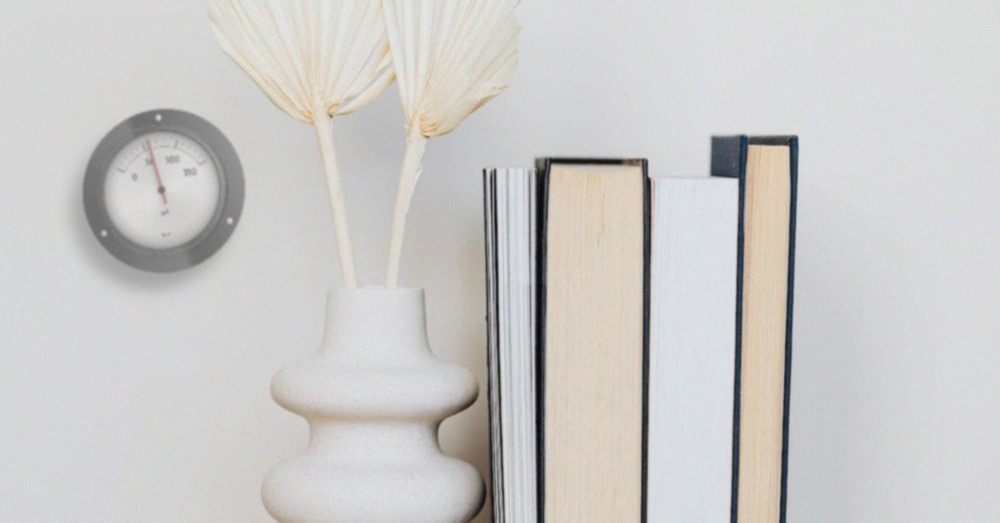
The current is **60** µA
